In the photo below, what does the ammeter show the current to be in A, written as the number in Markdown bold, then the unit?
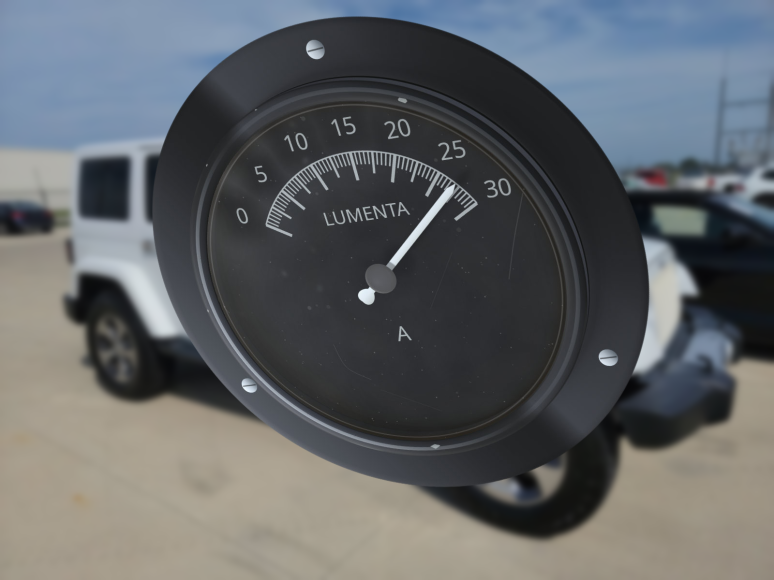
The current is **27** A
